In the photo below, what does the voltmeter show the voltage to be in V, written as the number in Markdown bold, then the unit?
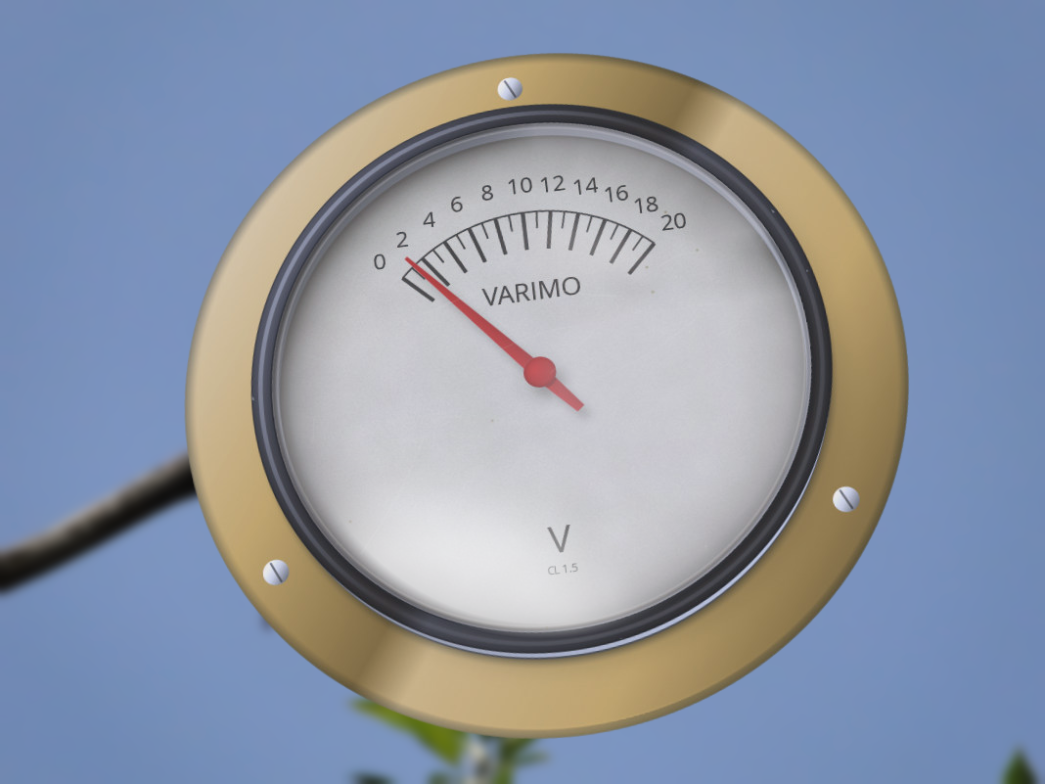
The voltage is **1** V
